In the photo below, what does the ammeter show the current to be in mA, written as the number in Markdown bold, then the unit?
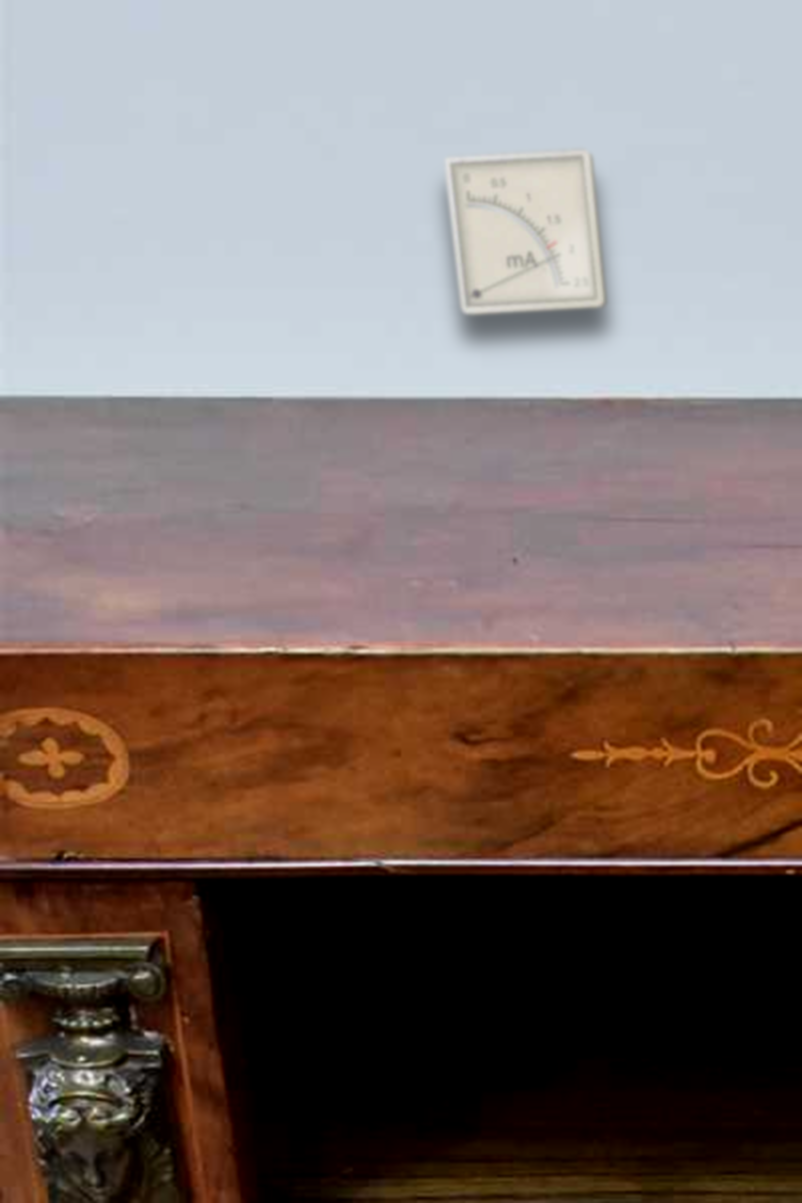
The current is **2** mA
